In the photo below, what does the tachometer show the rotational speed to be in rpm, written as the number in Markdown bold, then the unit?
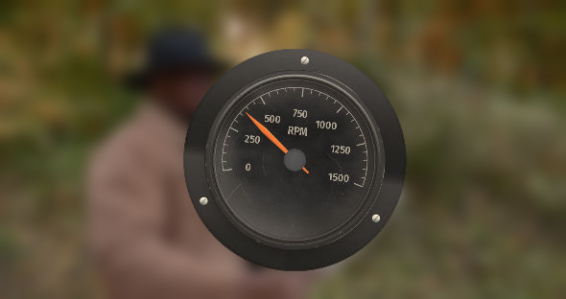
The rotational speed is **375** rpm
